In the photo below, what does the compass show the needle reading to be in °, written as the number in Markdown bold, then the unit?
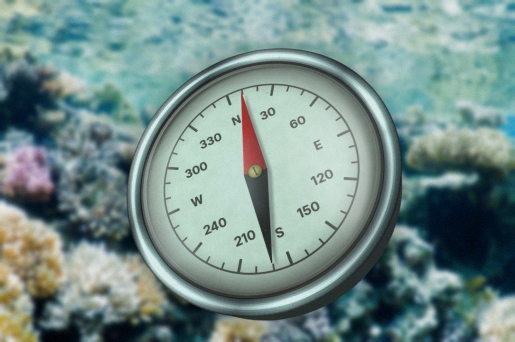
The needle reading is **10** °
